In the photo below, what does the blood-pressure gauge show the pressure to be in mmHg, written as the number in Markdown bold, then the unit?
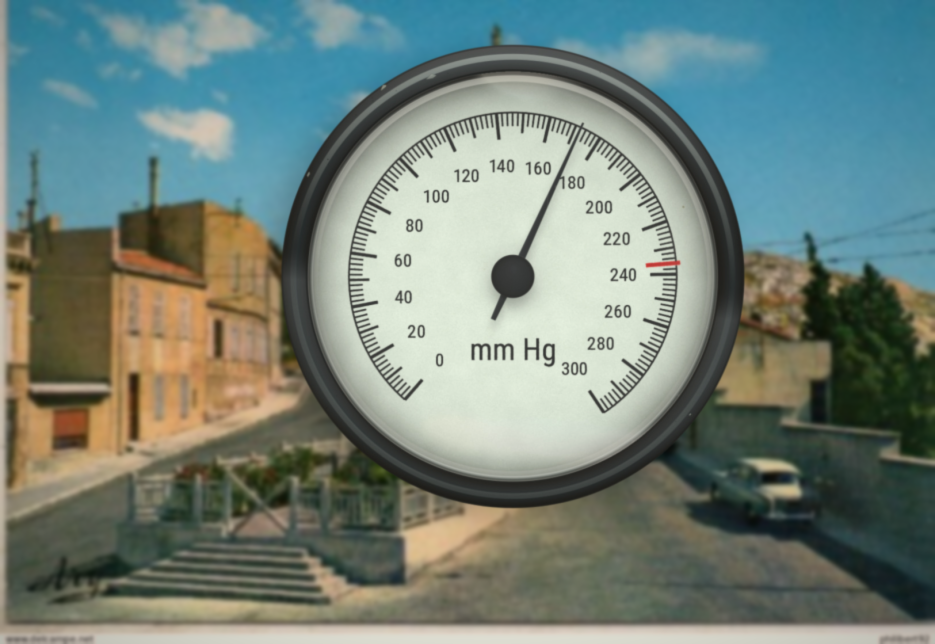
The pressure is **172** mmHg
